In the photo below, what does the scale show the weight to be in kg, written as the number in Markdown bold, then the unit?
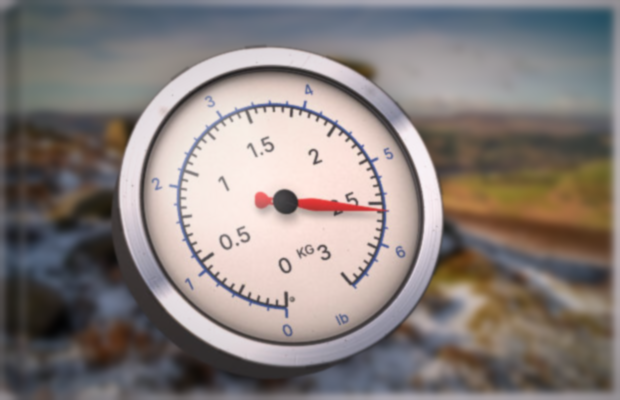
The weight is **2.55** kg
